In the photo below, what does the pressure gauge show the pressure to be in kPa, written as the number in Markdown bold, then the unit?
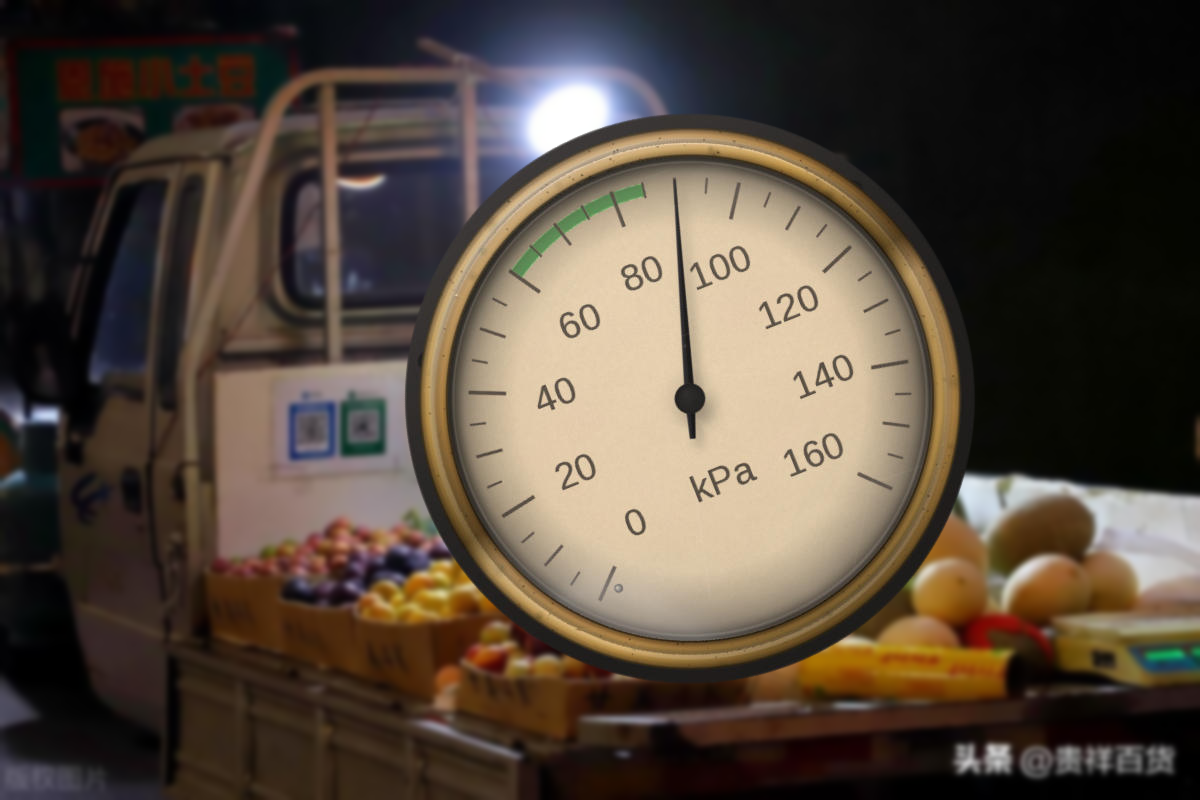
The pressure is **90** kPa
